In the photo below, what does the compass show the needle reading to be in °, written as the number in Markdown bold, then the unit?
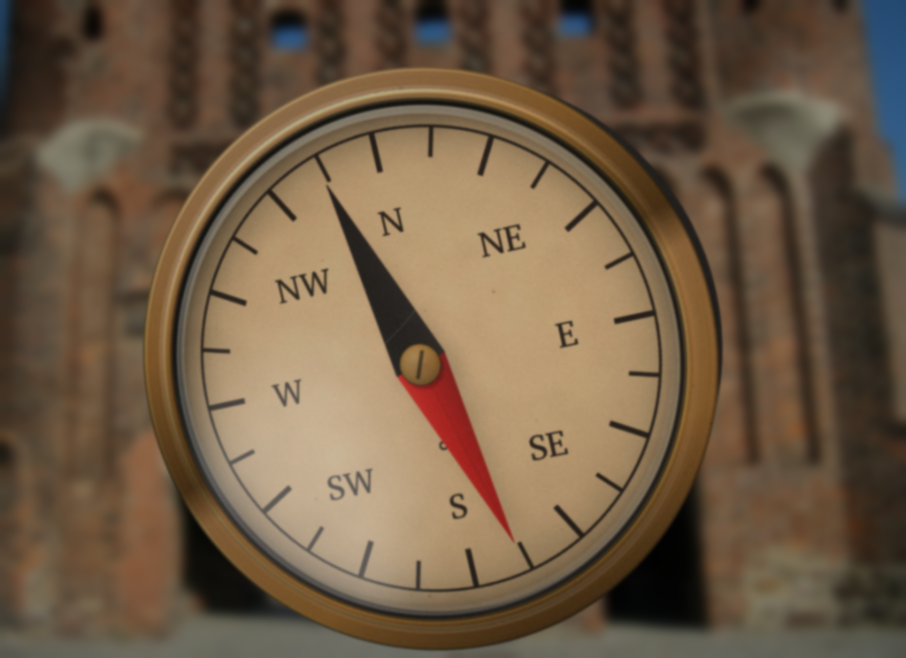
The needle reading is **165** °
